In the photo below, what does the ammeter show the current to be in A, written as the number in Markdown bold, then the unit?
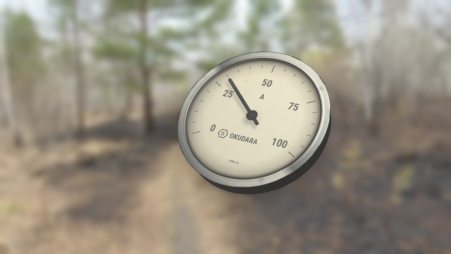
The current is **30** A
